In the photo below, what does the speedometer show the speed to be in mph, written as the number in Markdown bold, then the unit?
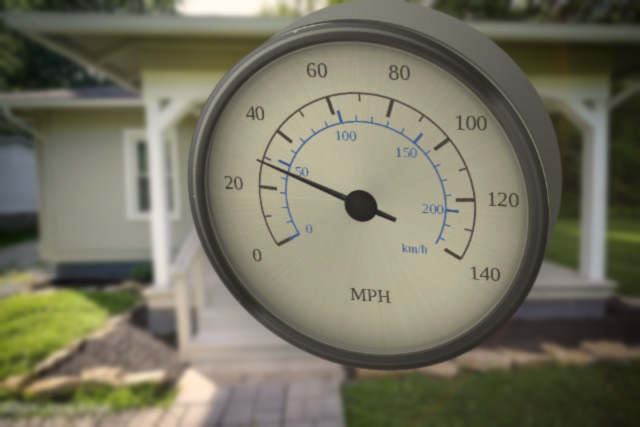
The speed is **30** mph
